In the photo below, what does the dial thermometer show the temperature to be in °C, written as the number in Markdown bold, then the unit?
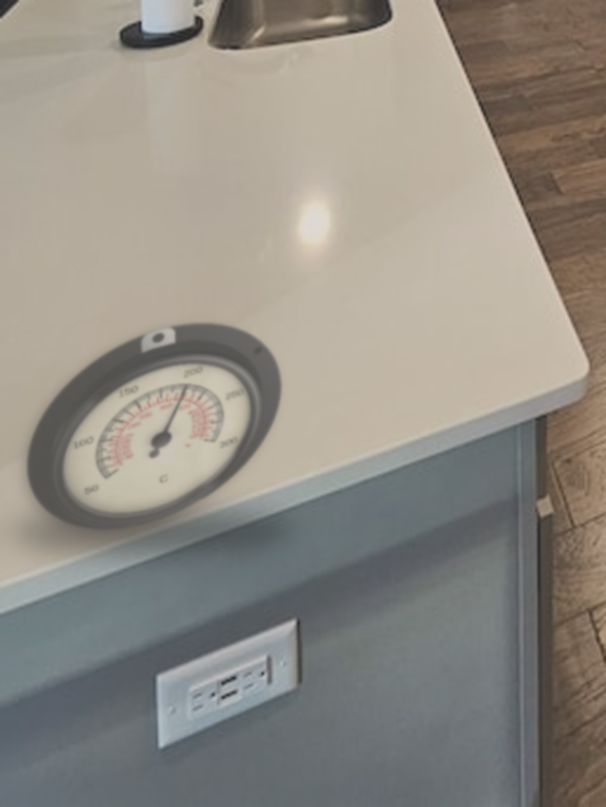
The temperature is **200** °C
